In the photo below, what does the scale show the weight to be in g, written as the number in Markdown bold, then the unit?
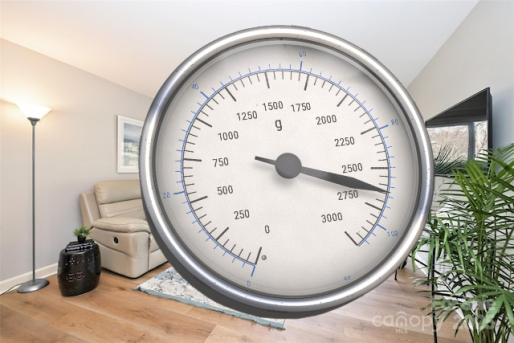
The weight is **2650** g
